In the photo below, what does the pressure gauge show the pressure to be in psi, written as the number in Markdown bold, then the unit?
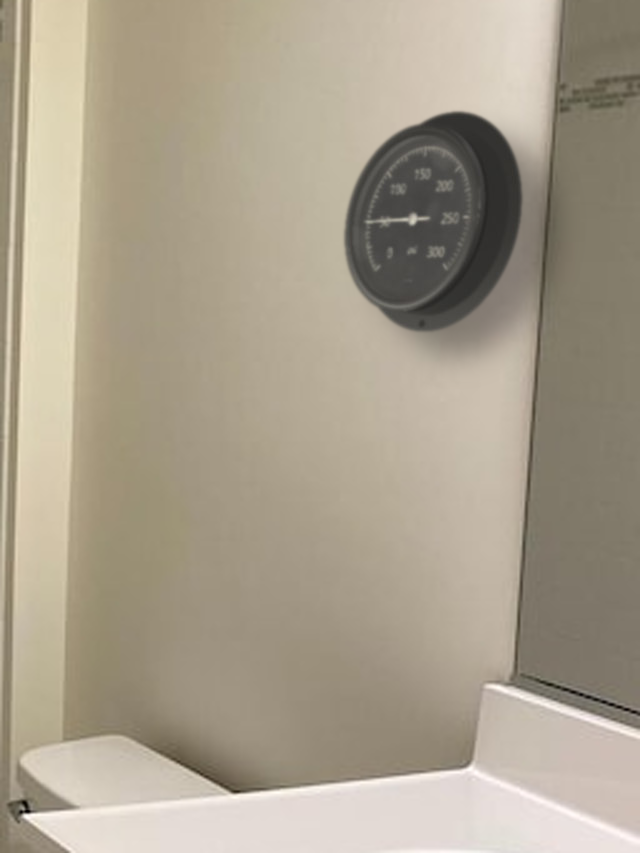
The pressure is **50** psi
